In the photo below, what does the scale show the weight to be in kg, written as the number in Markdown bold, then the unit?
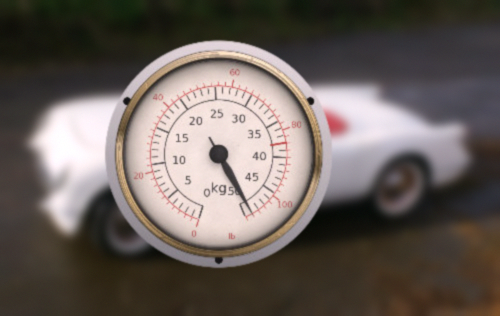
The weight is **49** kg
